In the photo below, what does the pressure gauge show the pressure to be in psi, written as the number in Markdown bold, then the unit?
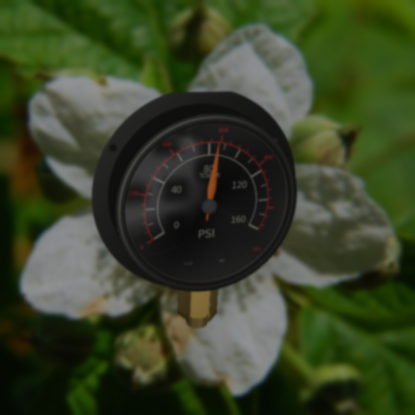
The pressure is **85** psi
